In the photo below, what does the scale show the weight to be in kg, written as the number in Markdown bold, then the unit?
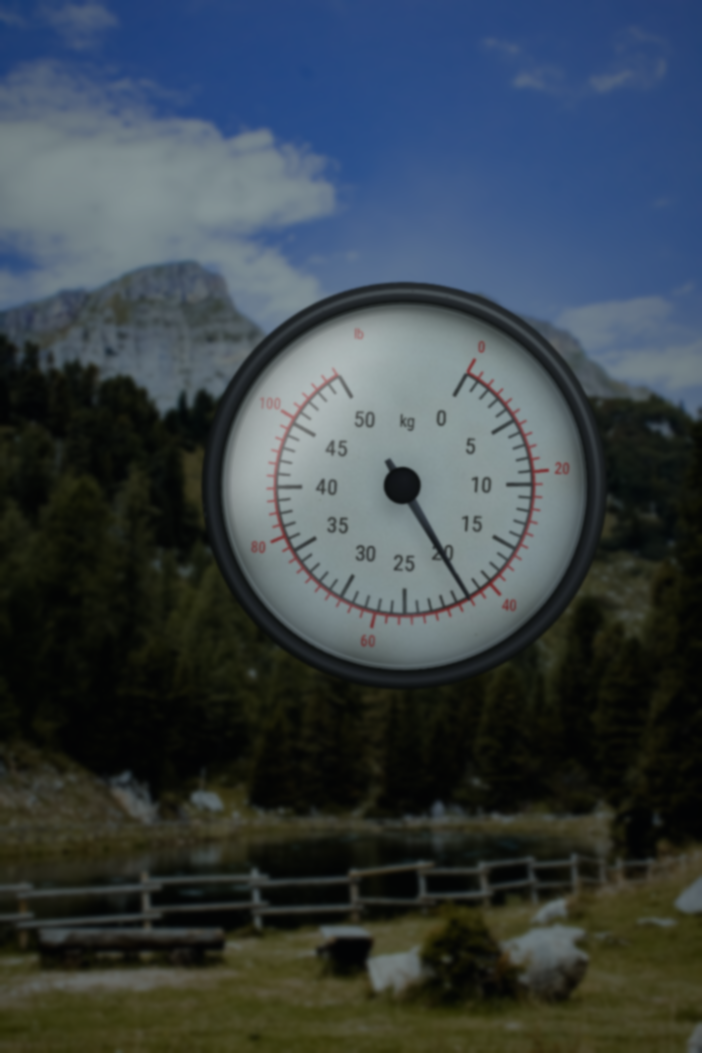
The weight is **20** kg
